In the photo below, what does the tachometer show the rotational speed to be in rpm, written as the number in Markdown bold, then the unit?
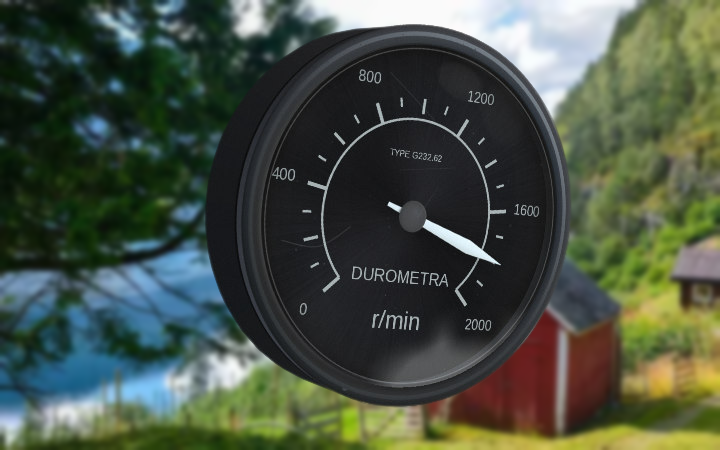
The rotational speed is **1800** rpm
